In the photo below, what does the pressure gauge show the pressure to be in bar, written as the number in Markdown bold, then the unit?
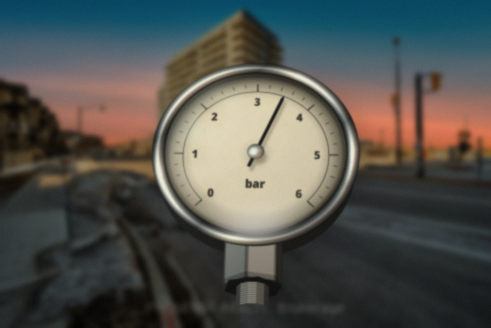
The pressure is **3.5** bar
